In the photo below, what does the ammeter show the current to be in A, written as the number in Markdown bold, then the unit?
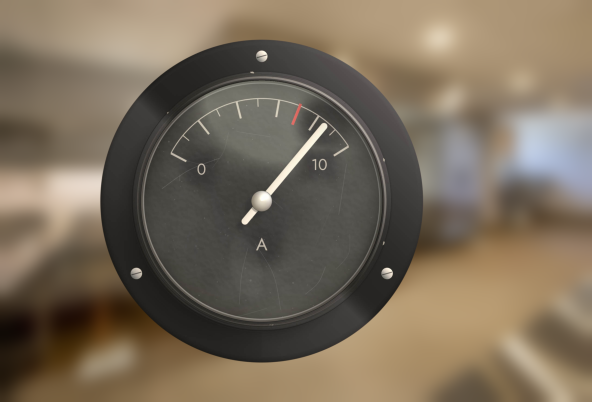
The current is **8.5** A
